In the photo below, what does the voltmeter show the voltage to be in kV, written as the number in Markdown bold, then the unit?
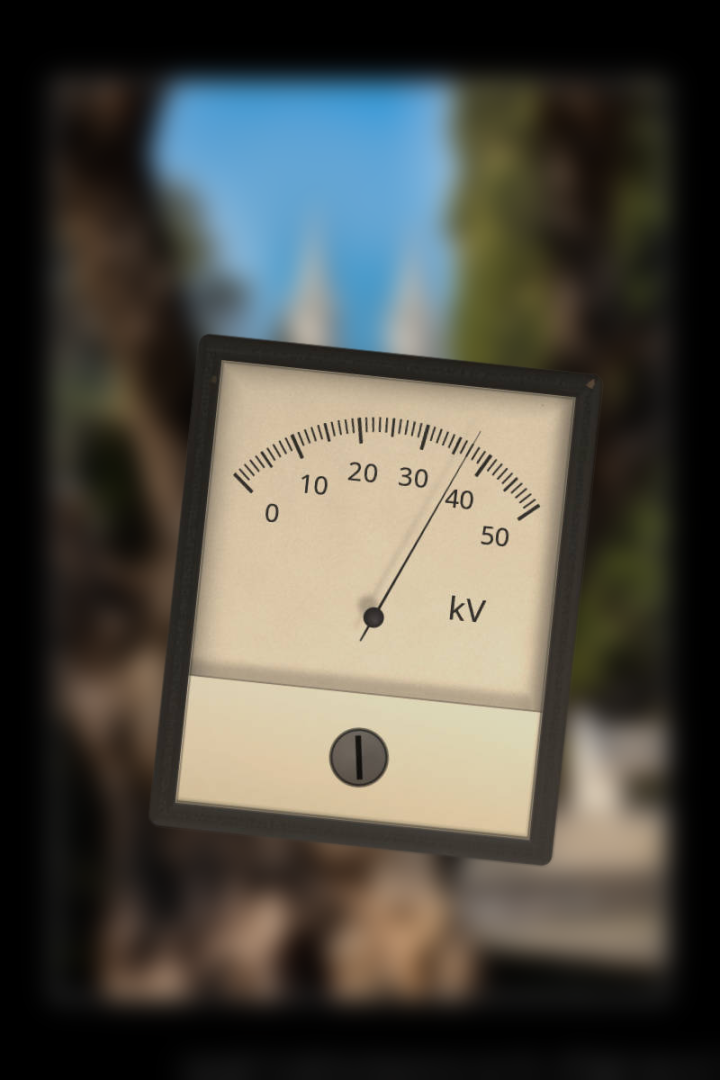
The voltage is **37** kV
